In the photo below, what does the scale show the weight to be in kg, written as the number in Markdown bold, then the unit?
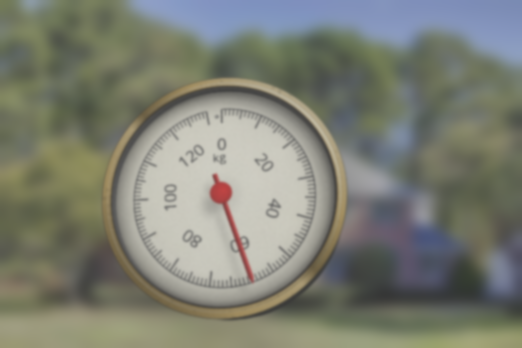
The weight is **60** kg
